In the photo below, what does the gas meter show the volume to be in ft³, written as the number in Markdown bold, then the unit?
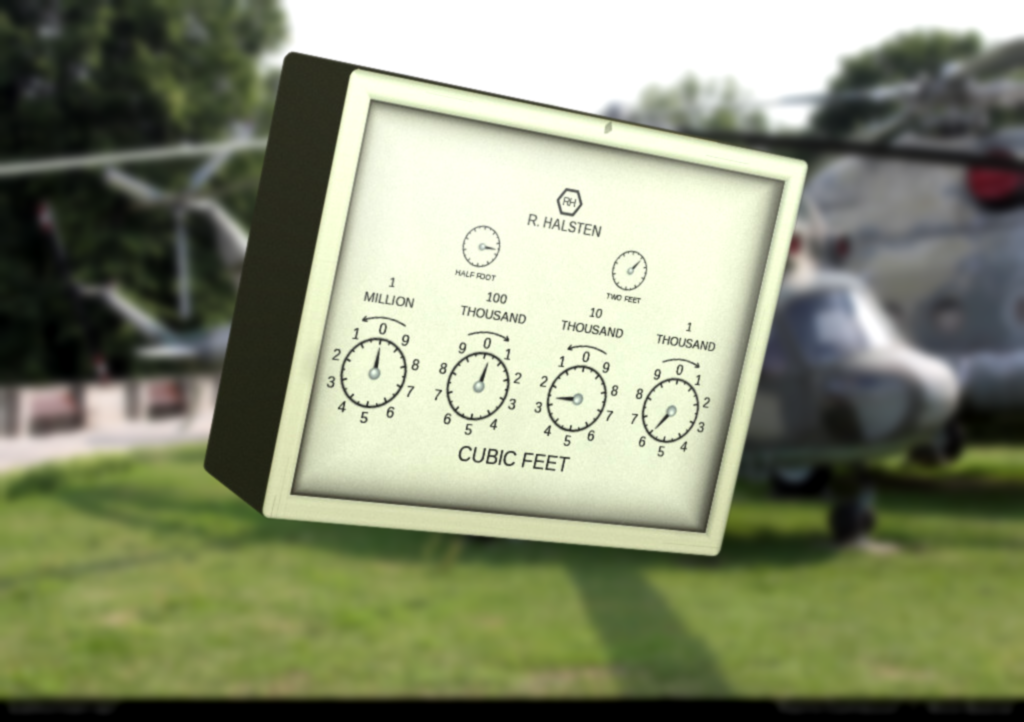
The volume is **2600** ft³
